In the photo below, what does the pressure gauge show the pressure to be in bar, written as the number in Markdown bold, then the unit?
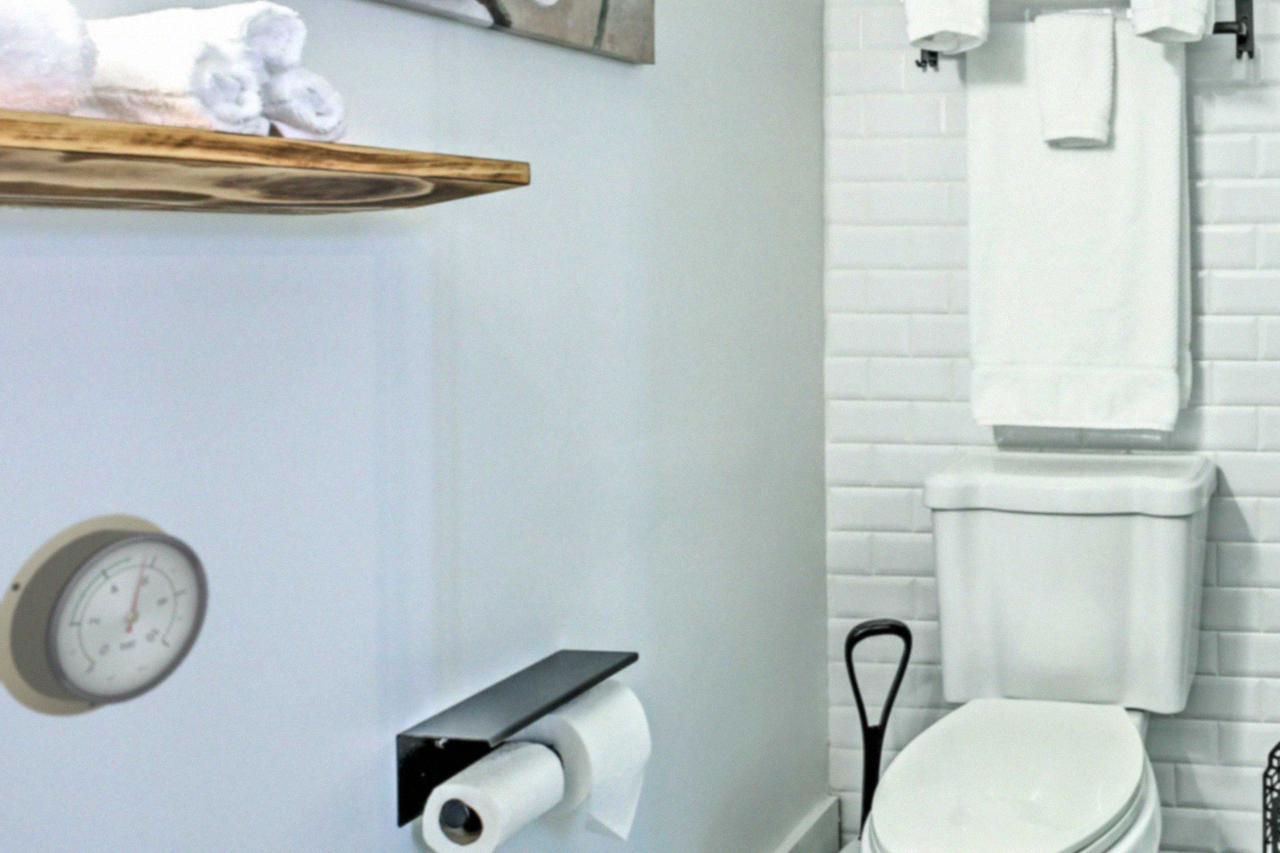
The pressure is **5.5** bar
